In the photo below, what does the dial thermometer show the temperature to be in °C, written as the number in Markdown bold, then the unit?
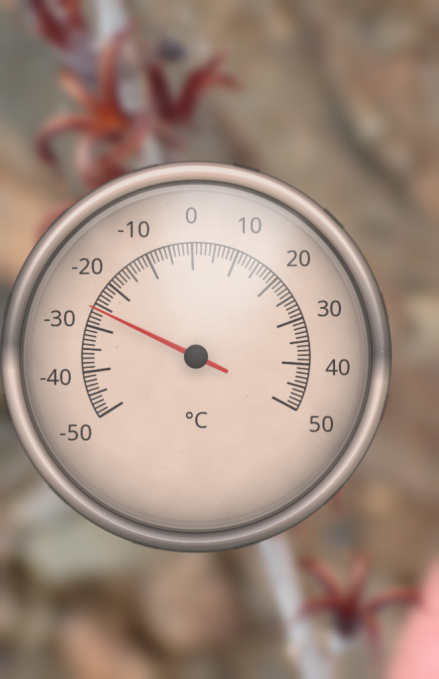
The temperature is **-26** °C
